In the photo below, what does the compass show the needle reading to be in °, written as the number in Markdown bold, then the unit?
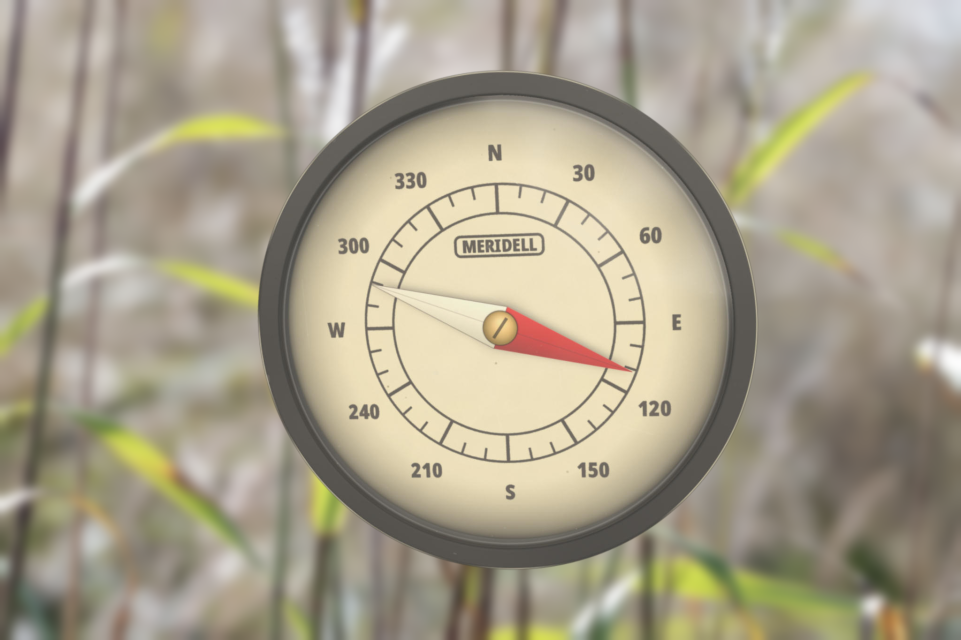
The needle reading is **110** °
